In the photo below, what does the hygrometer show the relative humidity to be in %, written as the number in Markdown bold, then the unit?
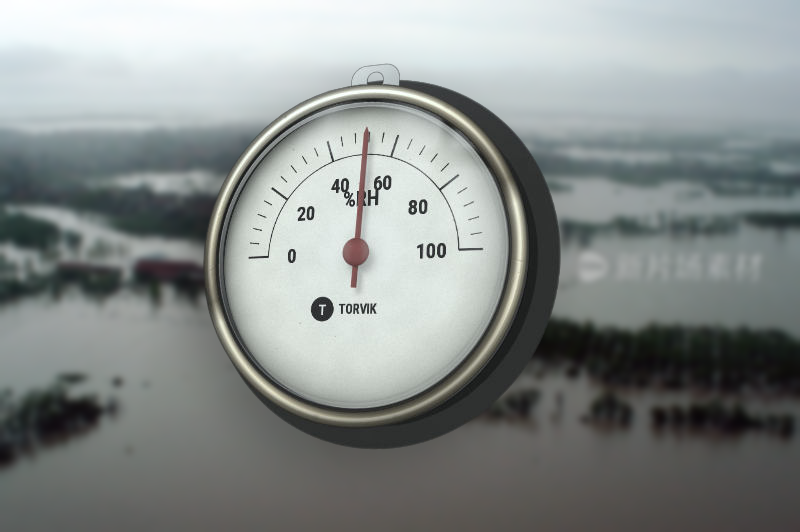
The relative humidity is **52** %
